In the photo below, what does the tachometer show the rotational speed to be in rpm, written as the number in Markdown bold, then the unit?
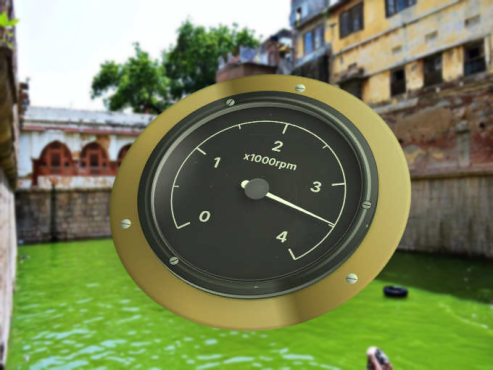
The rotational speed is **3500** rpm
